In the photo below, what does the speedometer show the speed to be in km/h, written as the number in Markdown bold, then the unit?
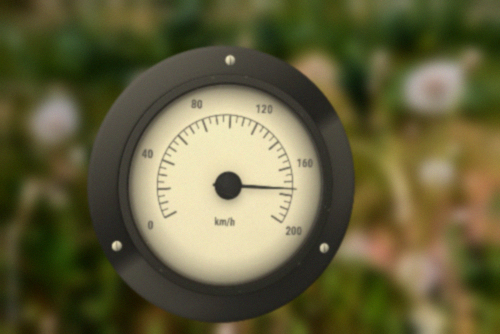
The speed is **175** km/h
